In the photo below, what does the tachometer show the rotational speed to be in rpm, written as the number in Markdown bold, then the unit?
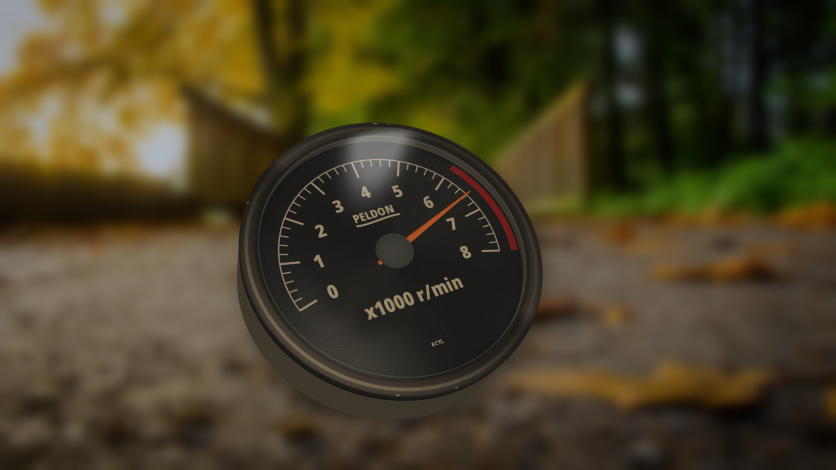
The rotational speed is **6600** rpm
